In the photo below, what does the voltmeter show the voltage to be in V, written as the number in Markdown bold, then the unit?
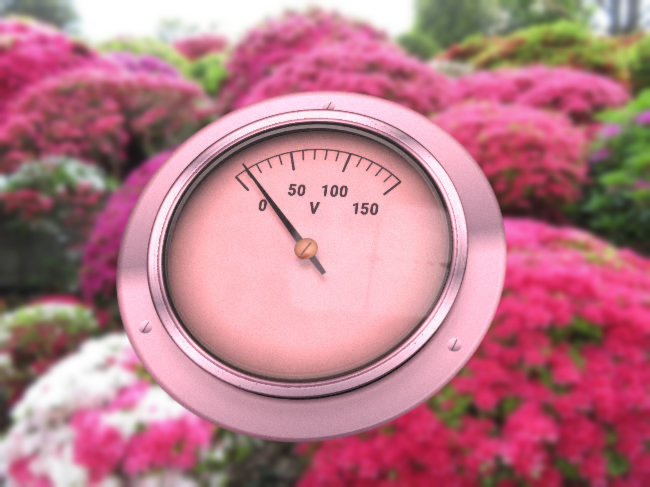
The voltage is **10** V
